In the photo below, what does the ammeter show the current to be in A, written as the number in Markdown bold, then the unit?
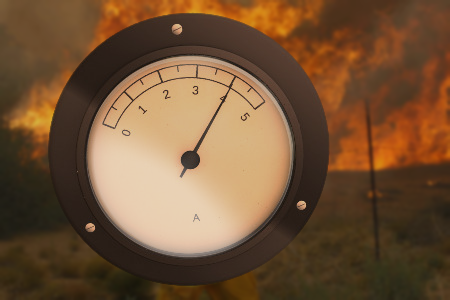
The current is **4** A
